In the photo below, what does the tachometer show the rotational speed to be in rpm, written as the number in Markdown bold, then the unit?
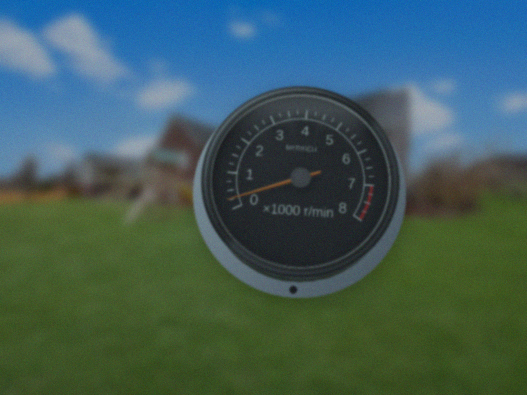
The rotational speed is **250** rpm
